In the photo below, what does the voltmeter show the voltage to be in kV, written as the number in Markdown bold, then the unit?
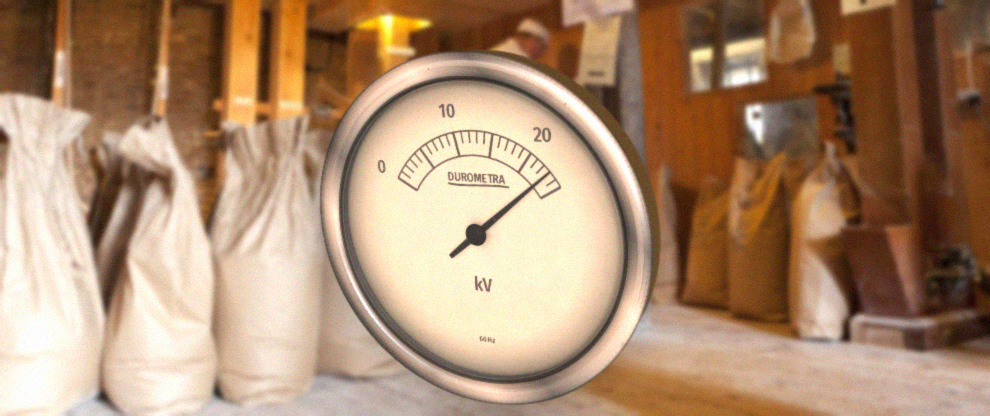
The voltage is **23** kV
